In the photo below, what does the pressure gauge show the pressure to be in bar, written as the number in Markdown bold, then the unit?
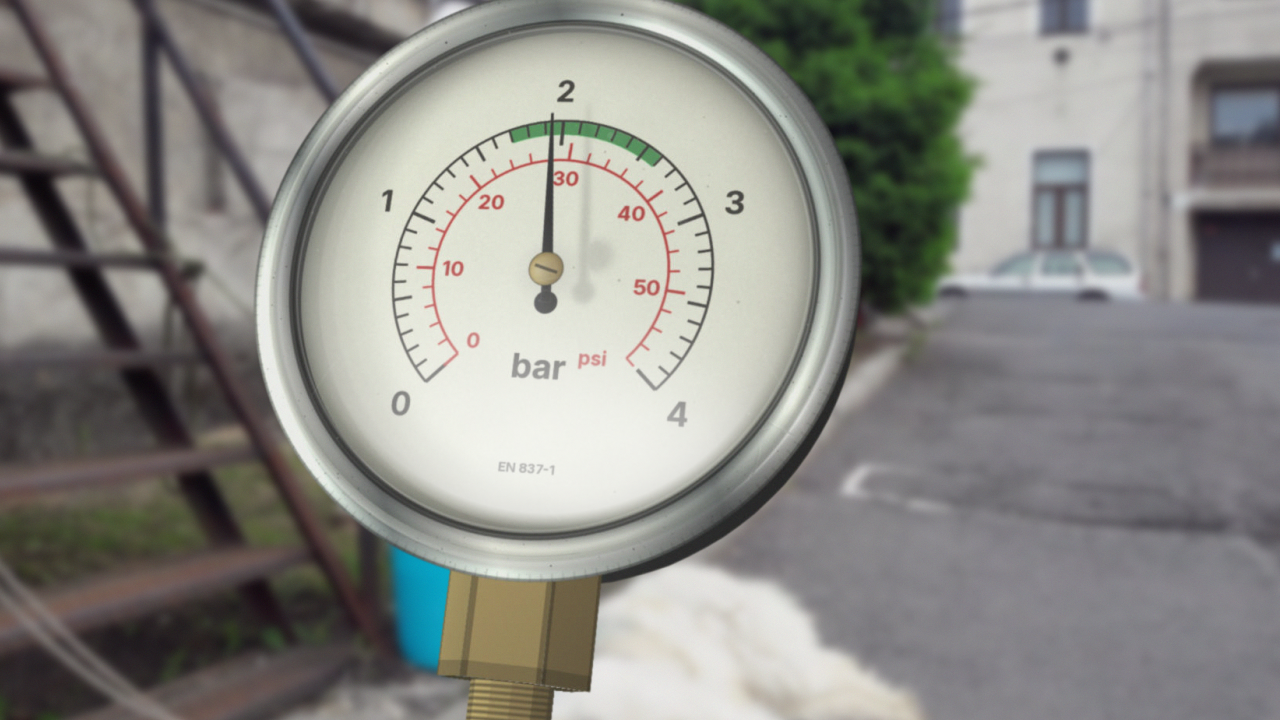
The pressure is **1.95** bar
